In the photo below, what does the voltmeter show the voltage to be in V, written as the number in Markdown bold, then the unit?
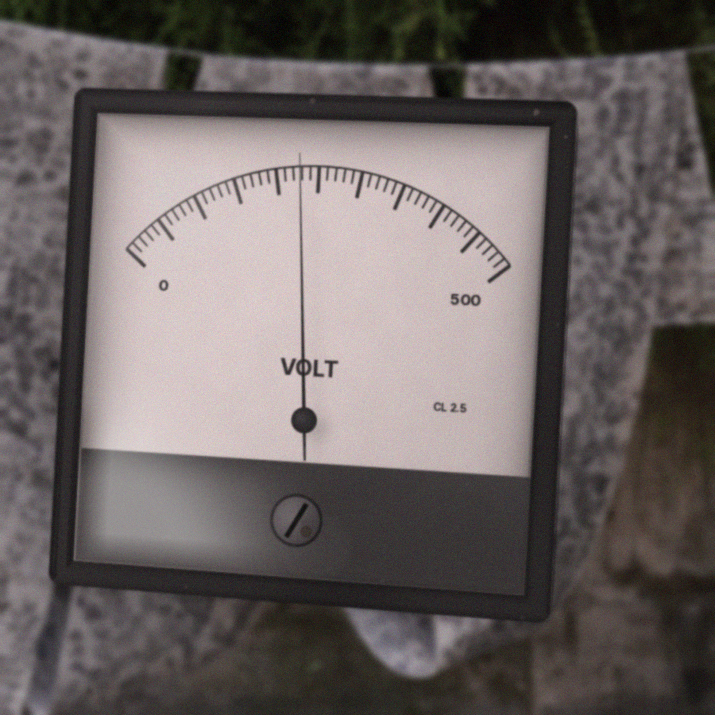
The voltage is **230** V
